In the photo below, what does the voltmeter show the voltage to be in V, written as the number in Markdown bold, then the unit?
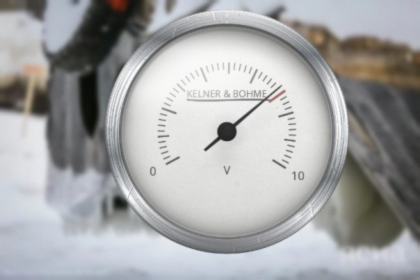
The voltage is **7** V
